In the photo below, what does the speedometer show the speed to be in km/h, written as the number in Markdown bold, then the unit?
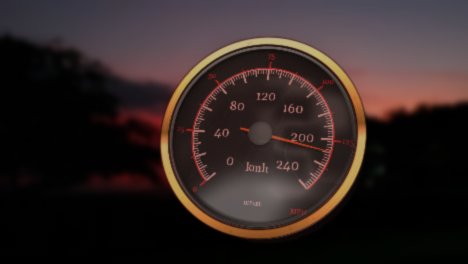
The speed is **210** km/h
